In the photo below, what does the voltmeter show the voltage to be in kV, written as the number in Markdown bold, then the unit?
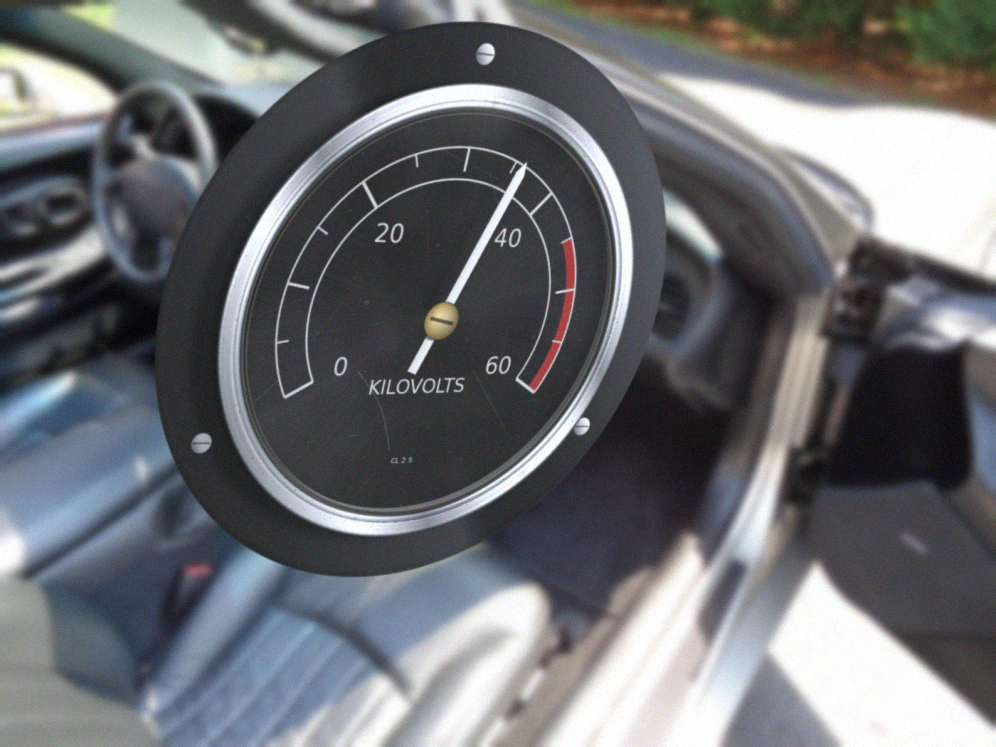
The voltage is **35** kV
